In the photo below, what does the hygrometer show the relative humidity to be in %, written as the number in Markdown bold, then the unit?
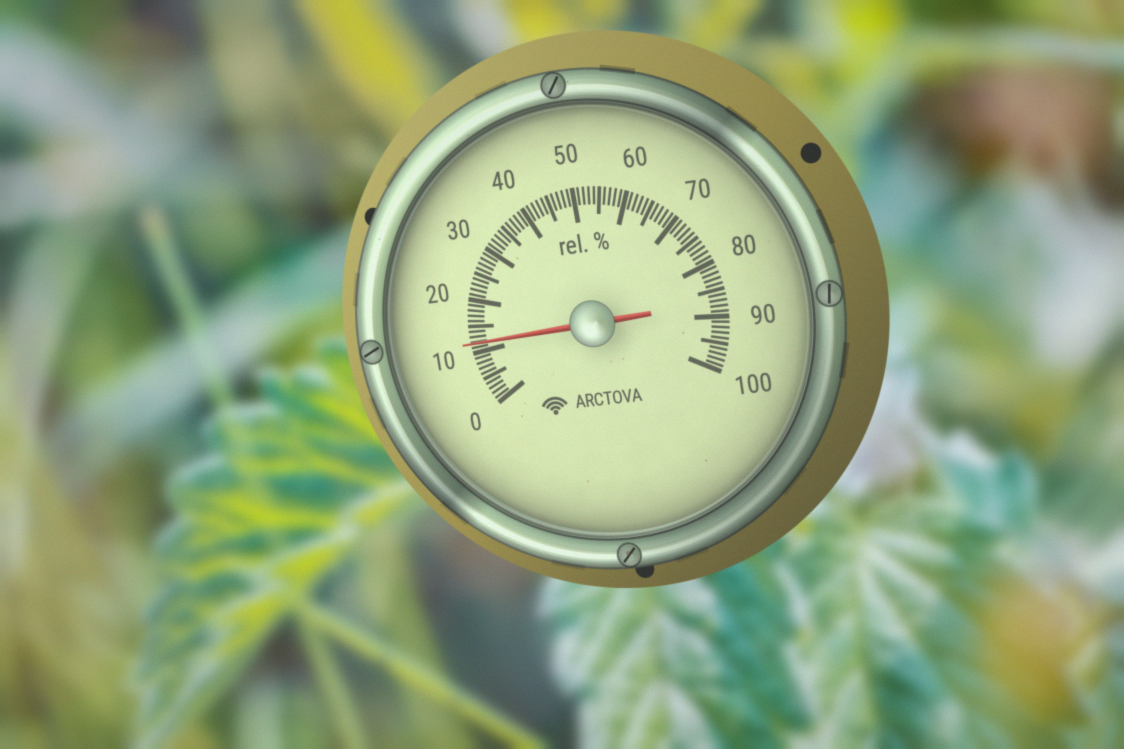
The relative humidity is **12** %
